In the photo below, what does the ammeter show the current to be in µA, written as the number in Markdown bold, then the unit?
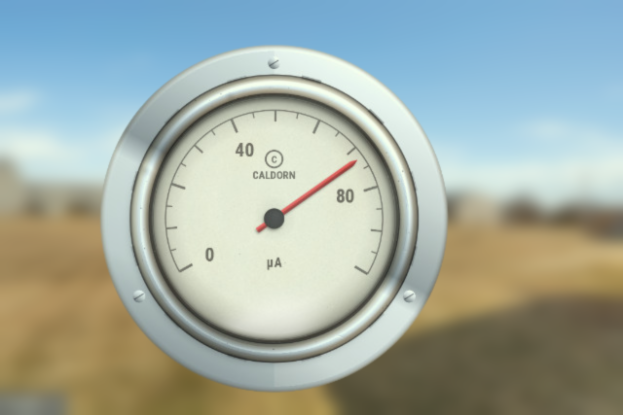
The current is **72.5** µA
